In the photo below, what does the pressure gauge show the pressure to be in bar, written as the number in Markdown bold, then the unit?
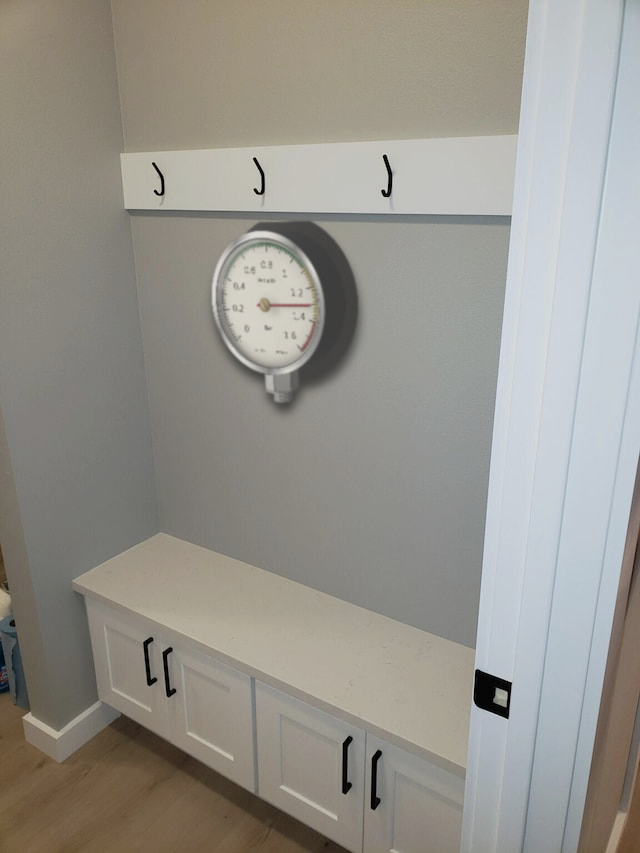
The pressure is **1.3** bar
